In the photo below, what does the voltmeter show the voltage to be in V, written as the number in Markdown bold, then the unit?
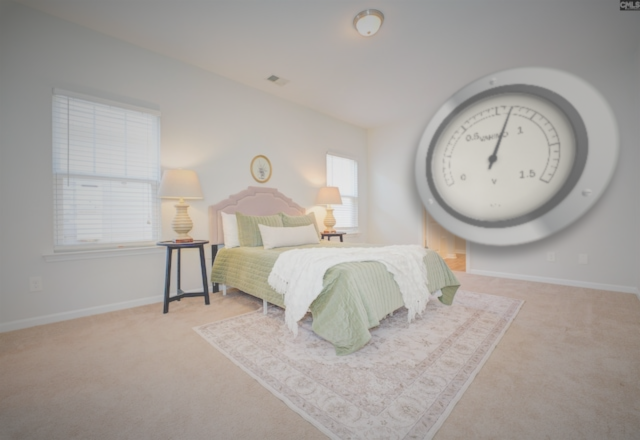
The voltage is **0.85** V
